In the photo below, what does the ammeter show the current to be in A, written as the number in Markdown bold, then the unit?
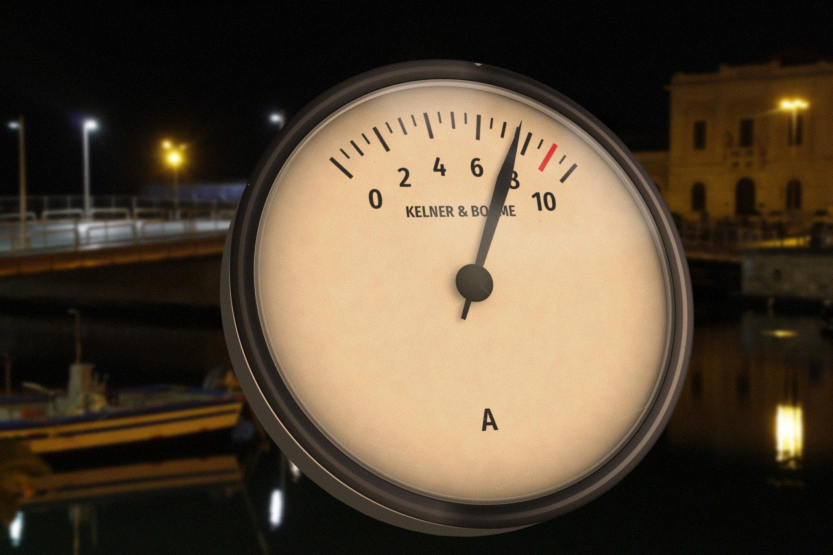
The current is **7.5** A
